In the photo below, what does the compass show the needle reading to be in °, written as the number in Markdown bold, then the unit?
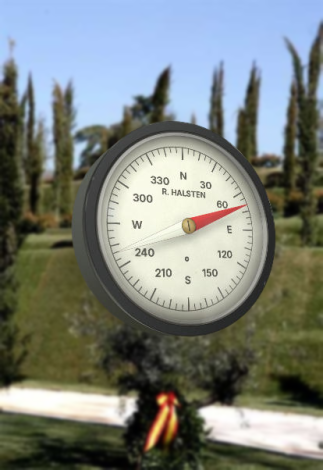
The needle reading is **70** °
